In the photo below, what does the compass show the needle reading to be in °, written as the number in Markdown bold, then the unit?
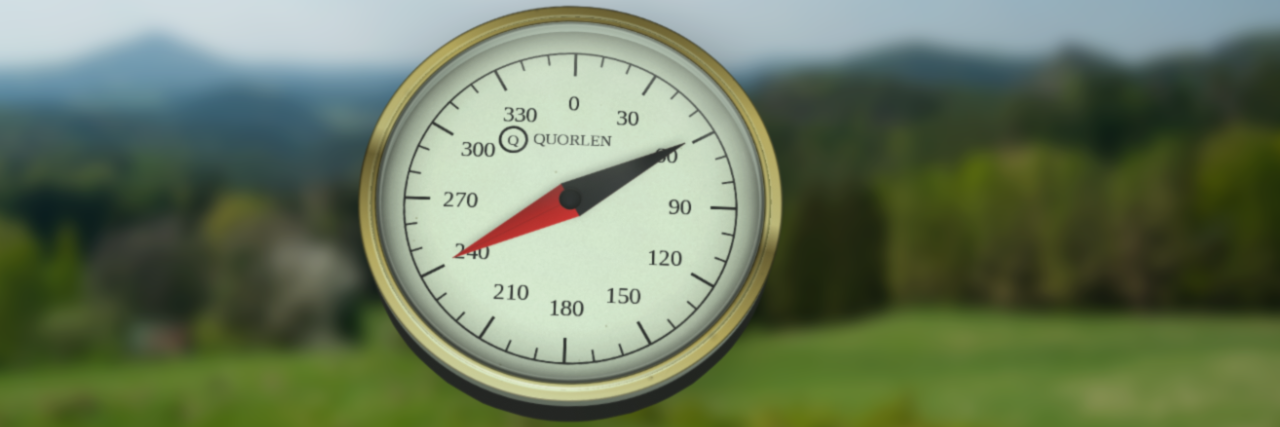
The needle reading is **240** °
